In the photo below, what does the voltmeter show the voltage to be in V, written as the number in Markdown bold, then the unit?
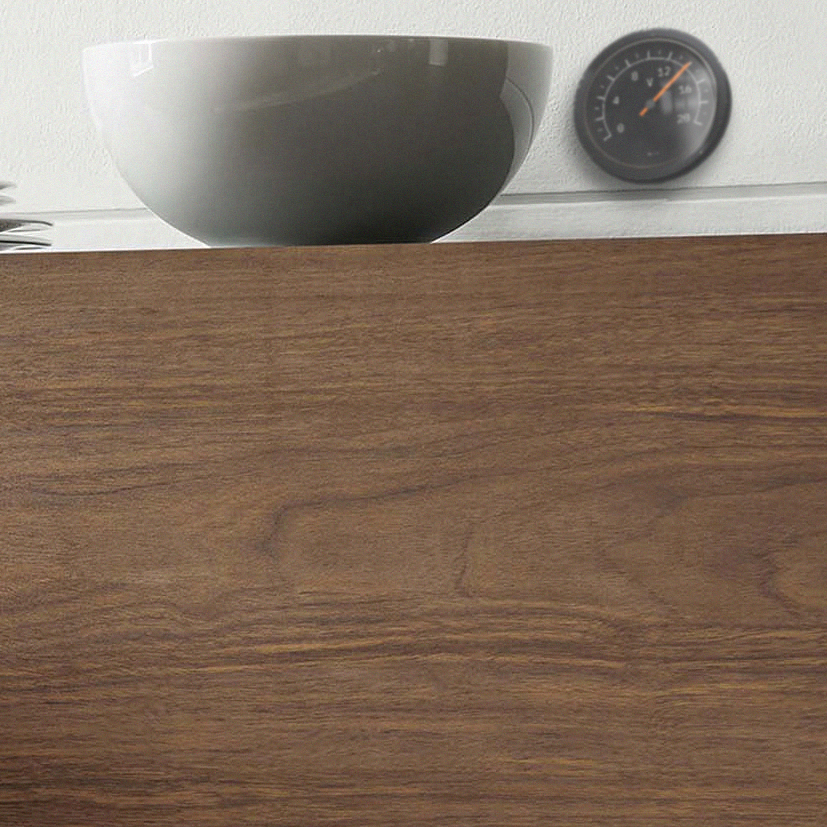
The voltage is **14** V
